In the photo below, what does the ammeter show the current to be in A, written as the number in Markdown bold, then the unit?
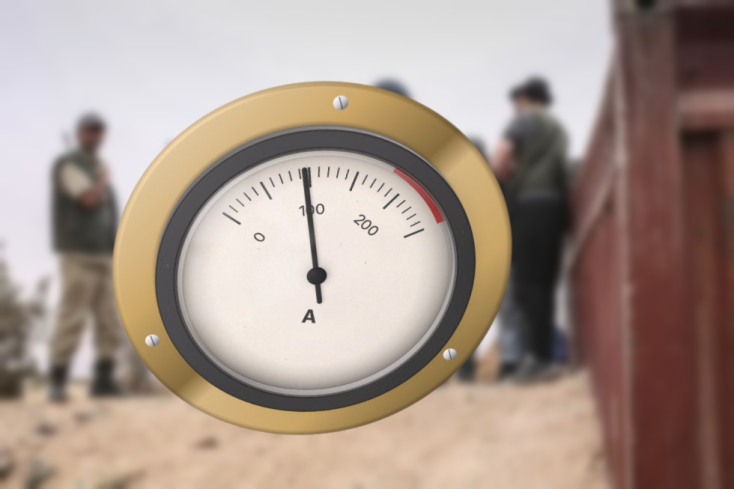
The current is **95** A
